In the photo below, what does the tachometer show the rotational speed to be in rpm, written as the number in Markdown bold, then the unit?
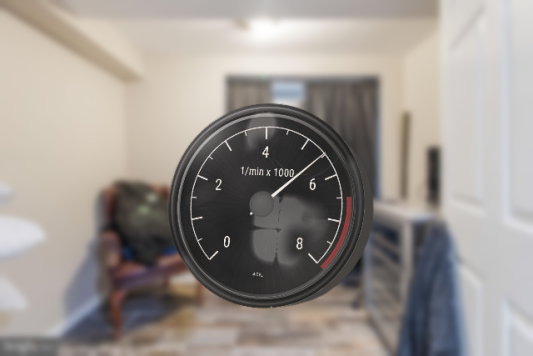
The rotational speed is **5500** rpm
